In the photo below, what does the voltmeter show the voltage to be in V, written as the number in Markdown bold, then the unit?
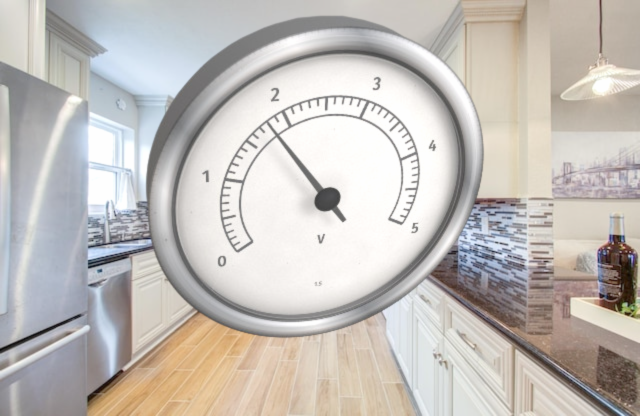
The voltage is **1.8** V
